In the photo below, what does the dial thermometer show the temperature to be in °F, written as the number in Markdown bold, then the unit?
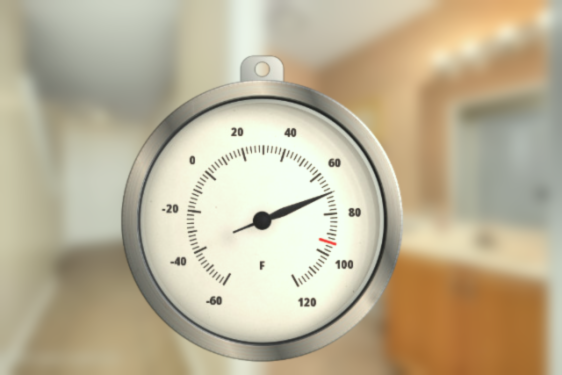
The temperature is **70** °F
